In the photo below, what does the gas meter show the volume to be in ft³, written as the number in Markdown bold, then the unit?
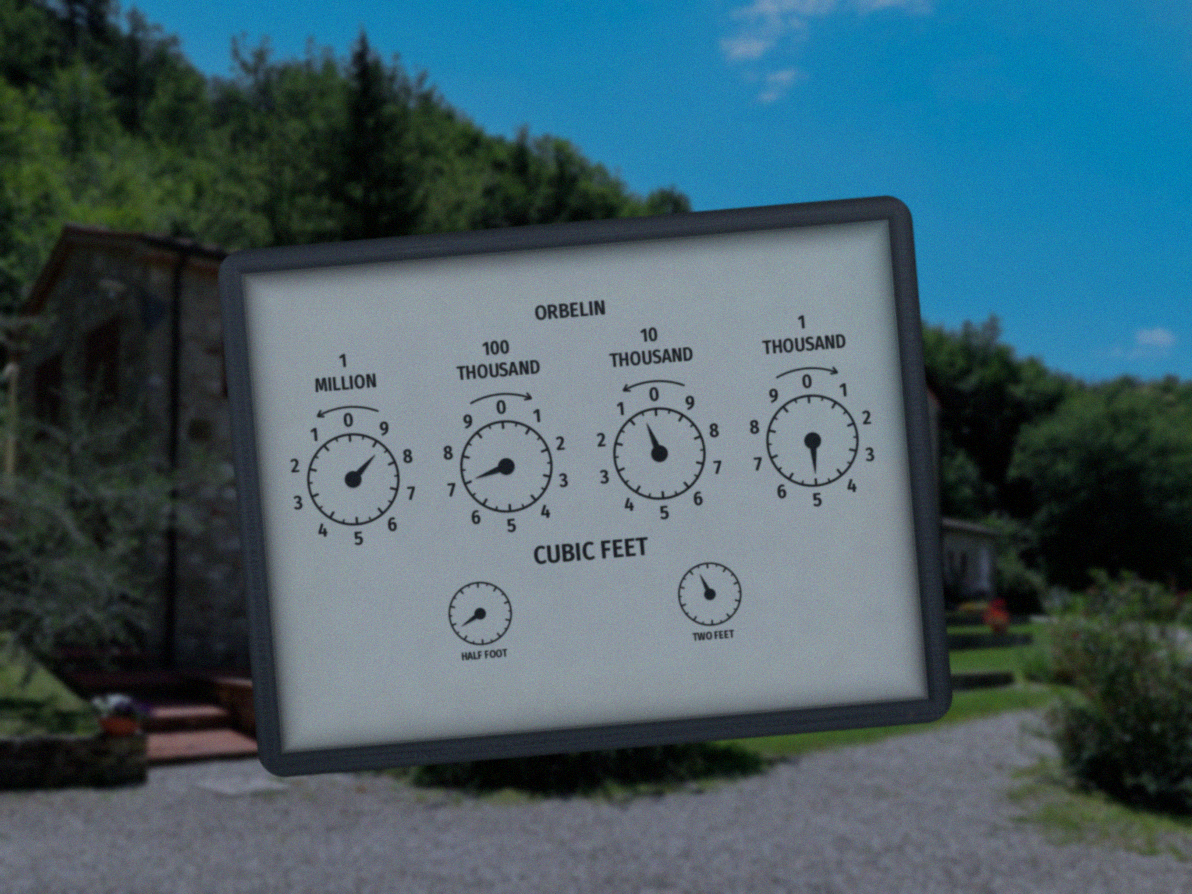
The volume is **870500** ft³
